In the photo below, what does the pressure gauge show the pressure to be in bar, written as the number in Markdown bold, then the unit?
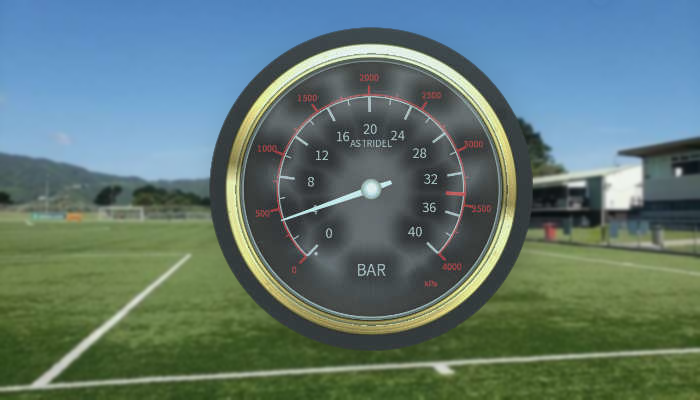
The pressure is **4** bar
